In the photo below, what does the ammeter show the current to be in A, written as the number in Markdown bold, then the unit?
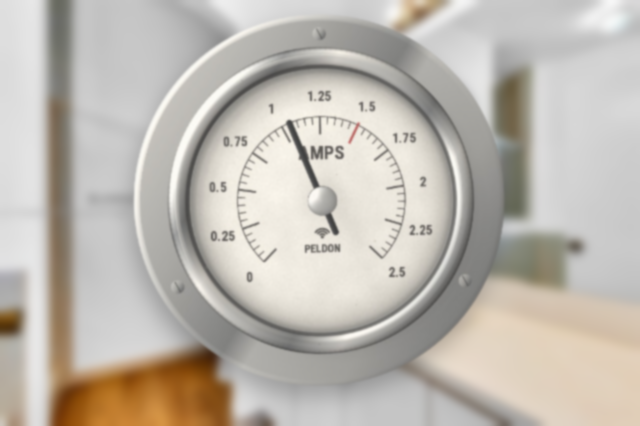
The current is **1.05** A
